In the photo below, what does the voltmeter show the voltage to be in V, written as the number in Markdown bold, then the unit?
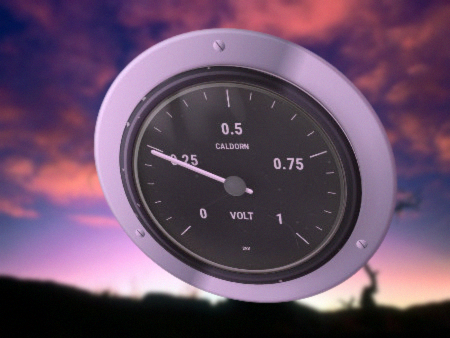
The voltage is **0.25** V
